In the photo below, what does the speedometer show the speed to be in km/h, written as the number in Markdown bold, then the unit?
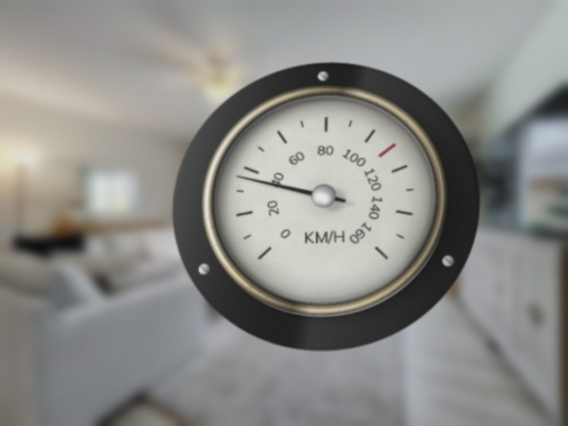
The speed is **35** km/h
